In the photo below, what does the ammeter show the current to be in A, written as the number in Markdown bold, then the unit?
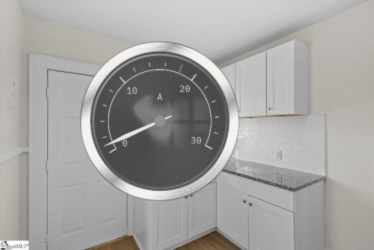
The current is **1** A
